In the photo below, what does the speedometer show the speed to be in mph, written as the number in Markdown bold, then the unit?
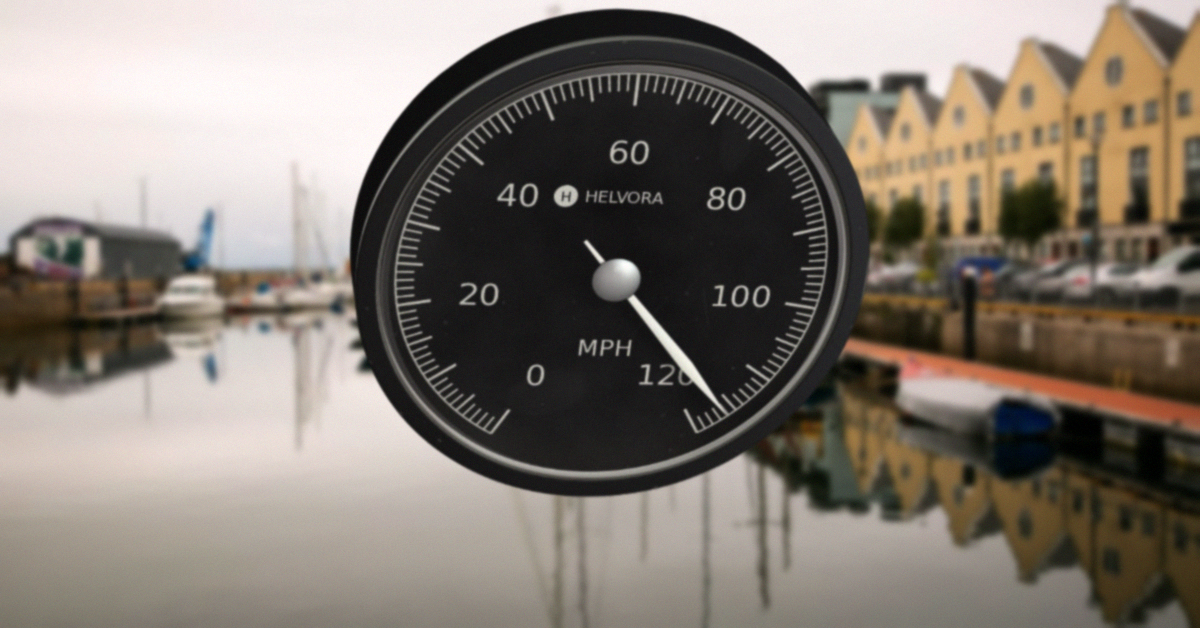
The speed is **116** mph
